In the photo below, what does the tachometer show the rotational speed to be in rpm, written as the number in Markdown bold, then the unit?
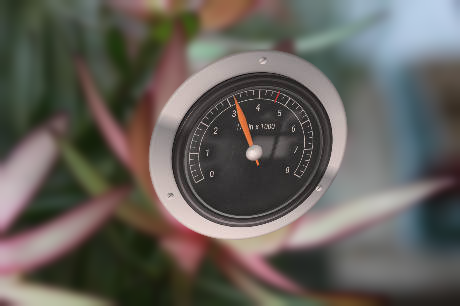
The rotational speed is **3200** rpm
